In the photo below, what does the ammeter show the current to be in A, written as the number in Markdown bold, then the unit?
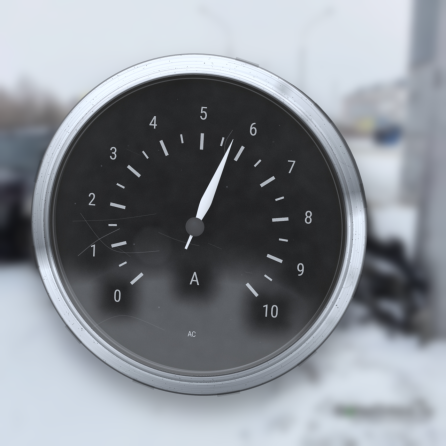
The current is **5.75** A
